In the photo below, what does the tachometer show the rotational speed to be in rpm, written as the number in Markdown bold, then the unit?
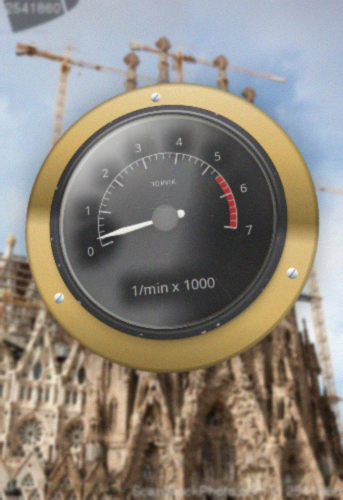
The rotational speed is **200** rpm
